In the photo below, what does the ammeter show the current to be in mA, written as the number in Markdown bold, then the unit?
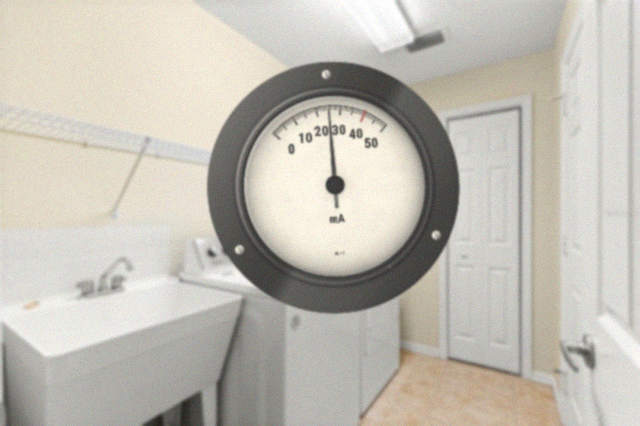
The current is **25** mA
